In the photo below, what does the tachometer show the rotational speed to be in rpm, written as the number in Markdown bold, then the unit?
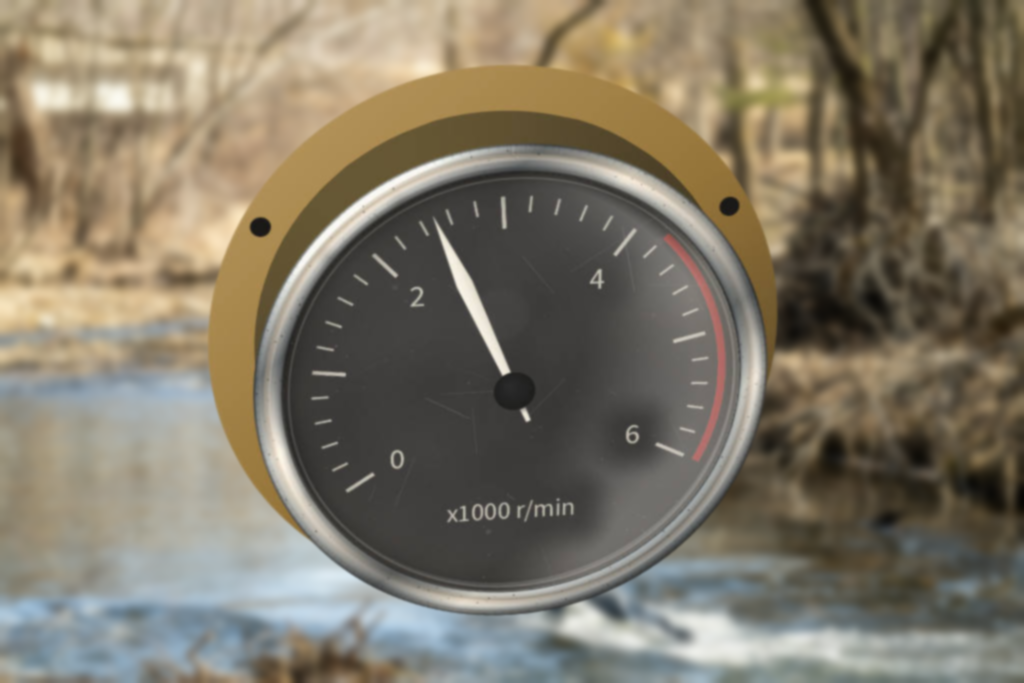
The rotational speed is **2500** rpm
